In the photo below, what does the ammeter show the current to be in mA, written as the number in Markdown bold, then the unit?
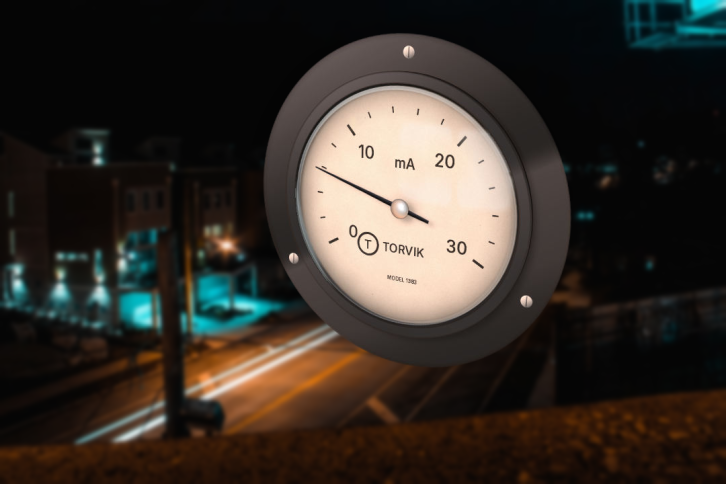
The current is **6** mA
